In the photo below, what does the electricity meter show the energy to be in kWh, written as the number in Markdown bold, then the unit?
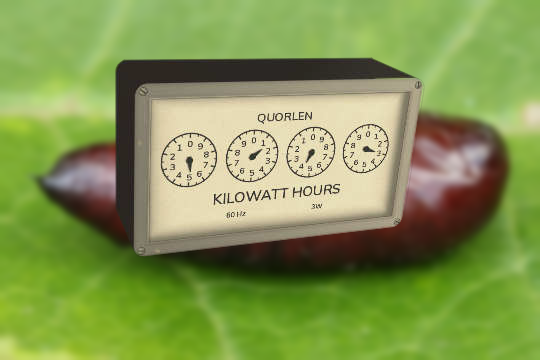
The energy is **5143** kWh
